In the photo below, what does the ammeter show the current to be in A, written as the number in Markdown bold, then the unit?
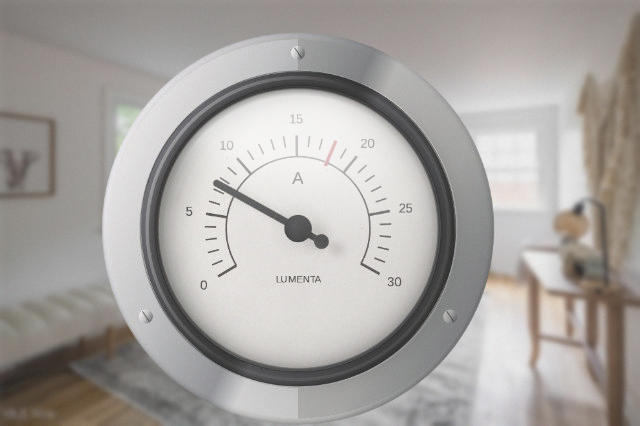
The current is **7.5** A
